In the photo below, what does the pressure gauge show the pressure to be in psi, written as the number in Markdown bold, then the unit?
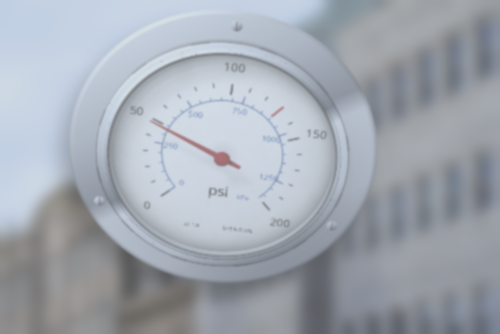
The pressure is **50** psi
